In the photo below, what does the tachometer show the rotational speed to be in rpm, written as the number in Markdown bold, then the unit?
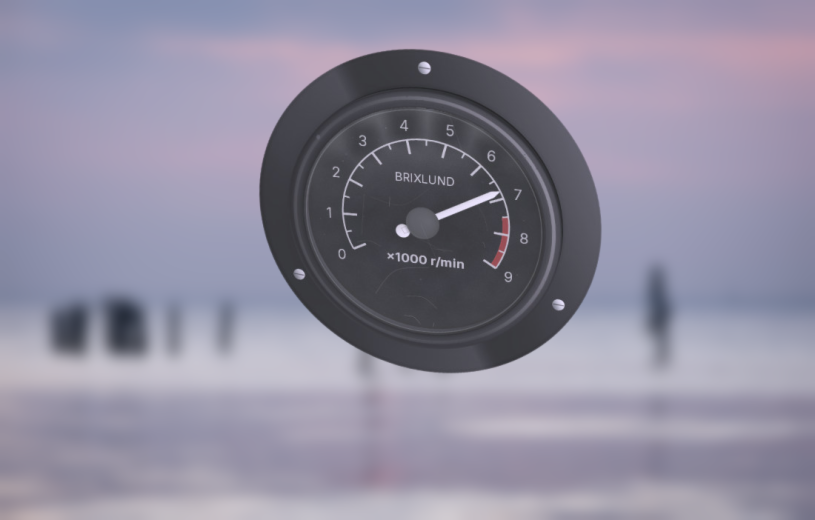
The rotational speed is **6750** rpm
